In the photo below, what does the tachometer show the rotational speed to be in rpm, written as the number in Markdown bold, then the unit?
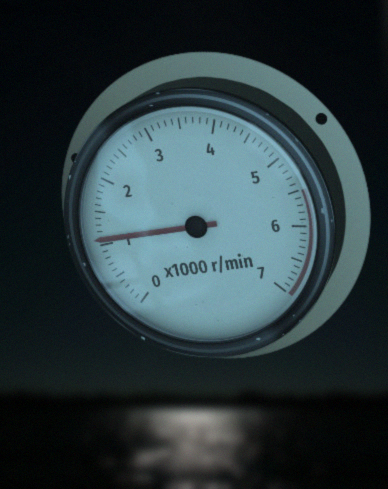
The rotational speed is **1100** rpm
